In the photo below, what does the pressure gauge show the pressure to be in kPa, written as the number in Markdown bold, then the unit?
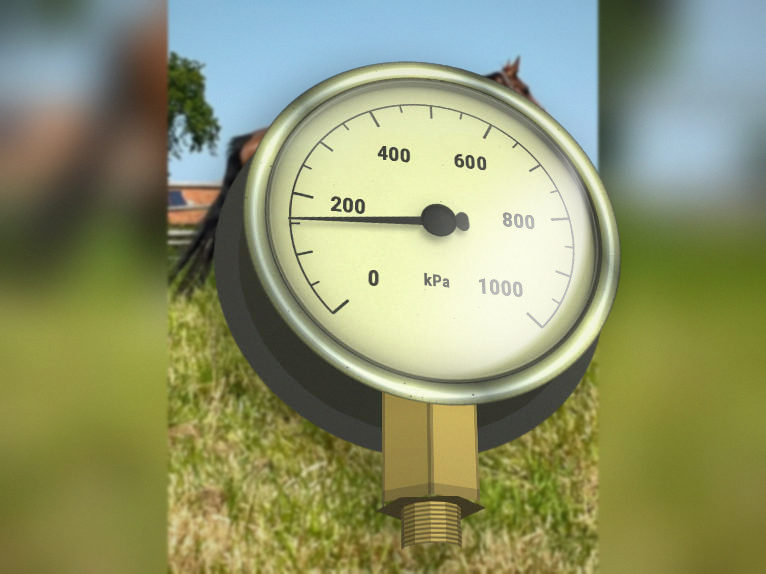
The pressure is **150** kPa
